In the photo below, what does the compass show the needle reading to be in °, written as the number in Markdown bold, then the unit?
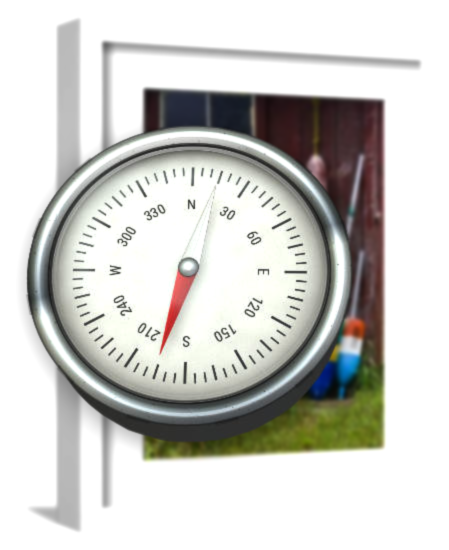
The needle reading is **195** °
